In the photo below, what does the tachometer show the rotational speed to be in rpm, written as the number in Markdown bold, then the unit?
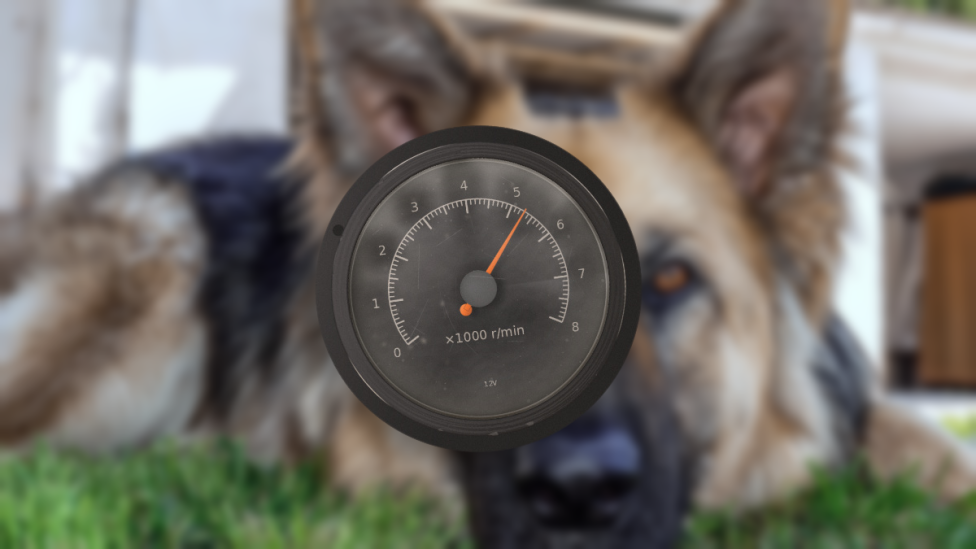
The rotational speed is **5300** rpm
